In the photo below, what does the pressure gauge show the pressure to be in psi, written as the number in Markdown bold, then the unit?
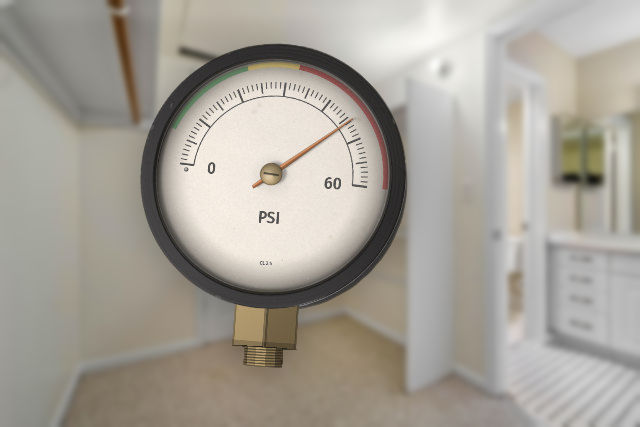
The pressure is **46** psi
